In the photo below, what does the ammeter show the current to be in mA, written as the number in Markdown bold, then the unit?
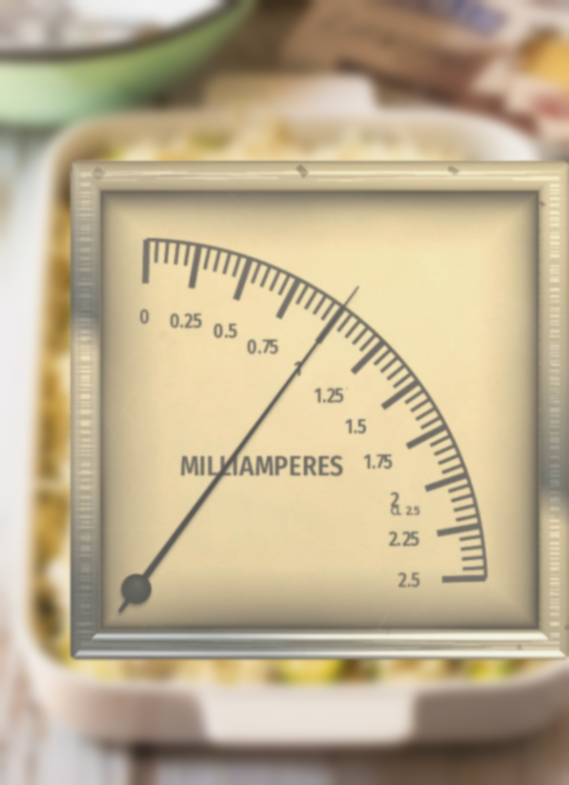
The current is **1** mA
